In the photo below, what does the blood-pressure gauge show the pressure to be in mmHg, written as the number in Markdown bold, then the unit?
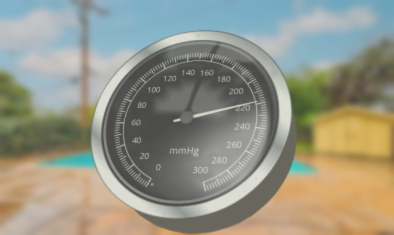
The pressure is **220** mmHg
